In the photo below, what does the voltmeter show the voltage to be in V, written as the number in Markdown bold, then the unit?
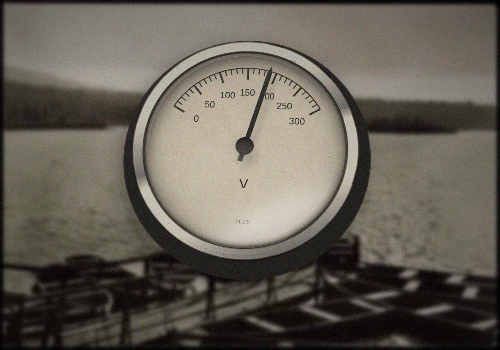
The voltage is **190** V
